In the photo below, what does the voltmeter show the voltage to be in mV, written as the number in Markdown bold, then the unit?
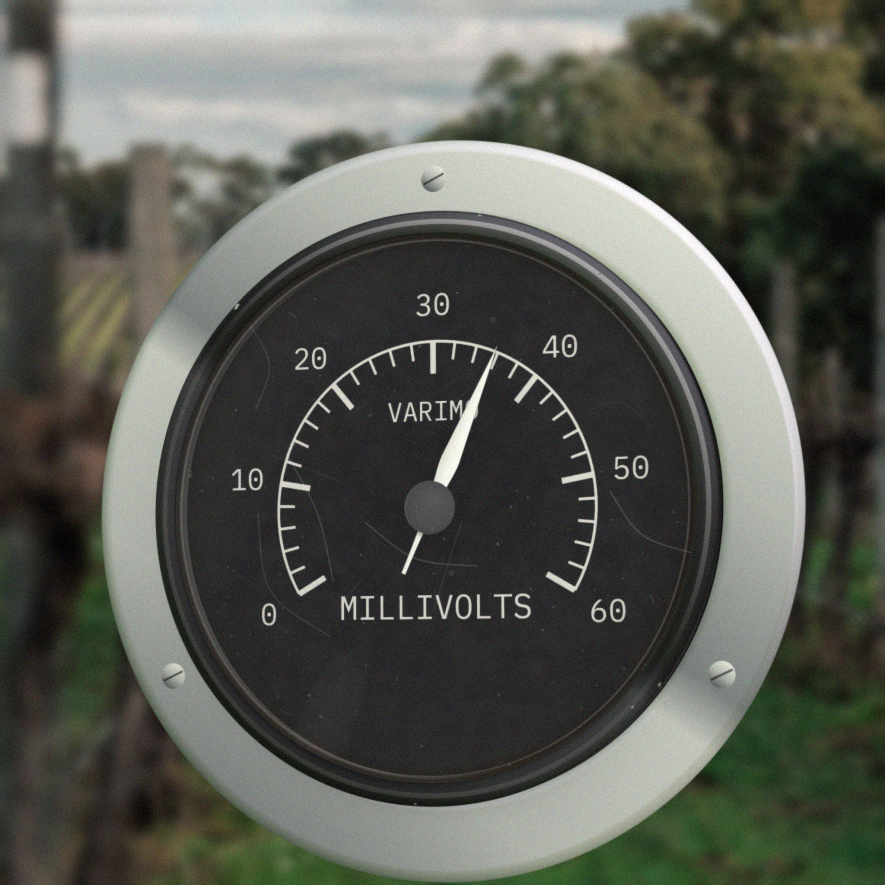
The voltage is **36** mV
